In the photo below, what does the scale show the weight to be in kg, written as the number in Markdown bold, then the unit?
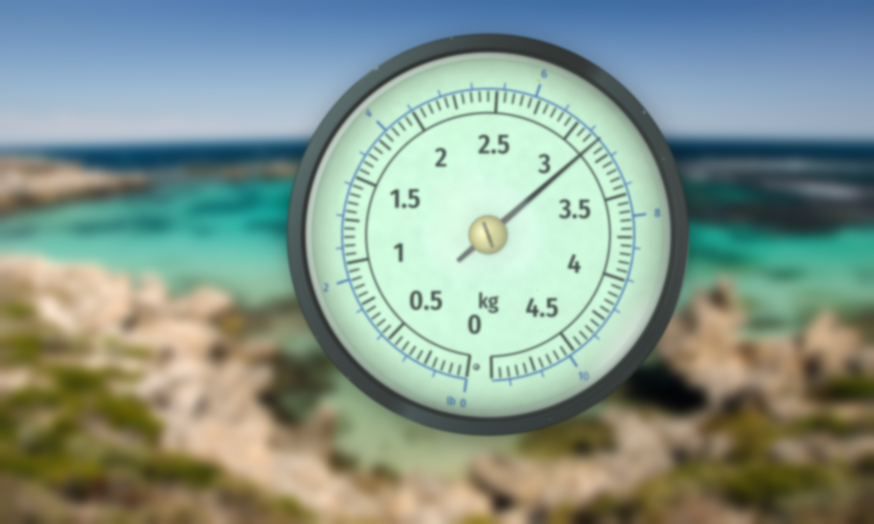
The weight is **3.15** kg
